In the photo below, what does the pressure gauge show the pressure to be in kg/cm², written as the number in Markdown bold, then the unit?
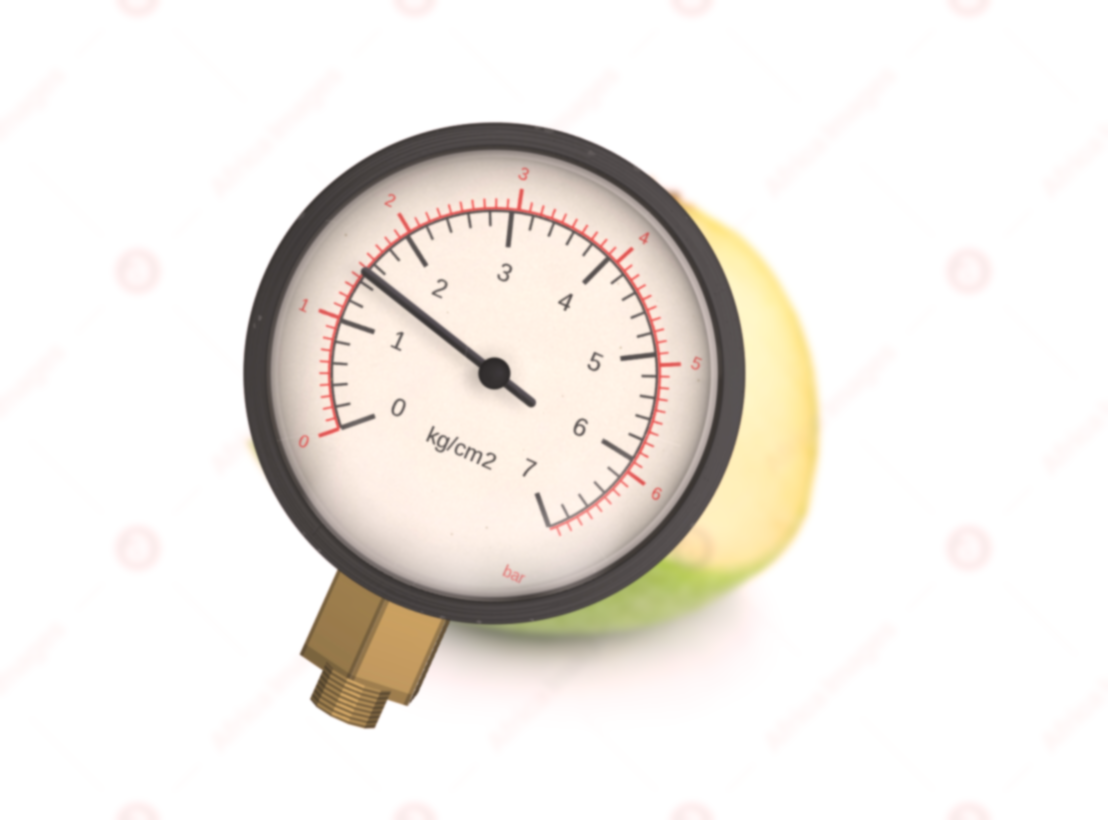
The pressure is **1.5** kg/cm²
